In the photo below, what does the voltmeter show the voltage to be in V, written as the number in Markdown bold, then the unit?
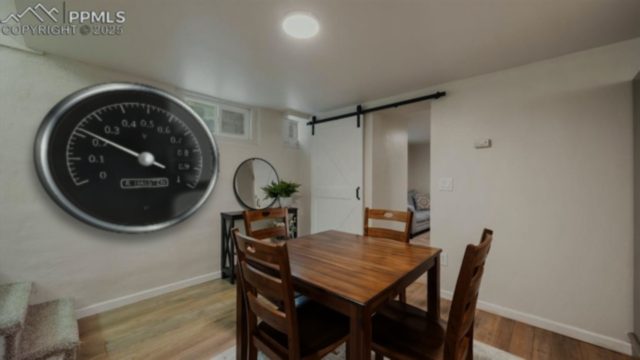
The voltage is **0.22** V
